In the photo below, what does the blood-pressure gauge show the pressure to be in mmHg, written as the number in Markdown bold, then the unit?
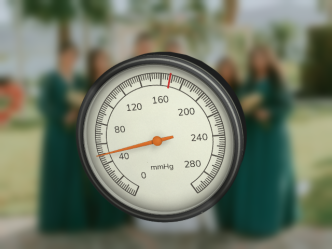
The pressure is **50** mmHg
